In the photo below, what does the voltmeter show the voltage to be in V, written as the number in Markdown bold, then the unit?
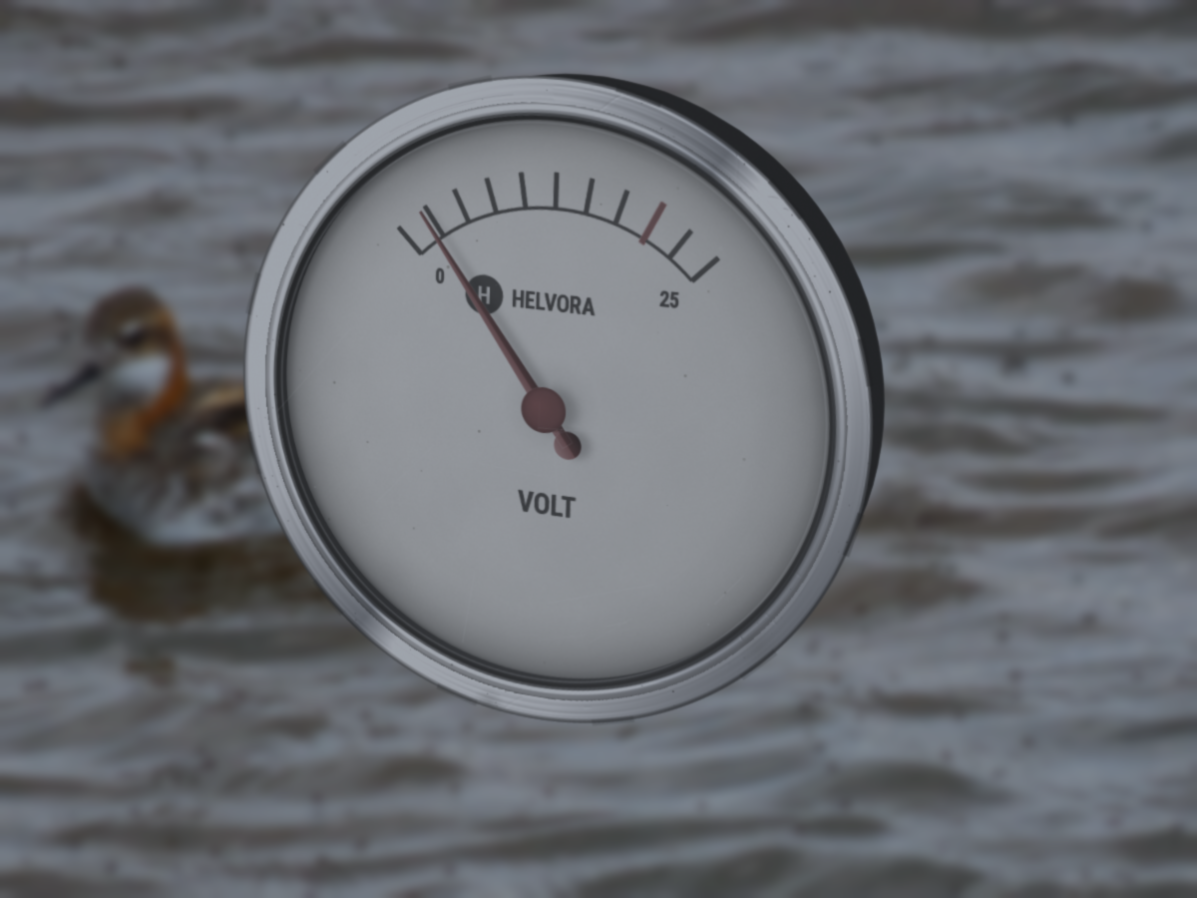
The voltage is **2.5** V
